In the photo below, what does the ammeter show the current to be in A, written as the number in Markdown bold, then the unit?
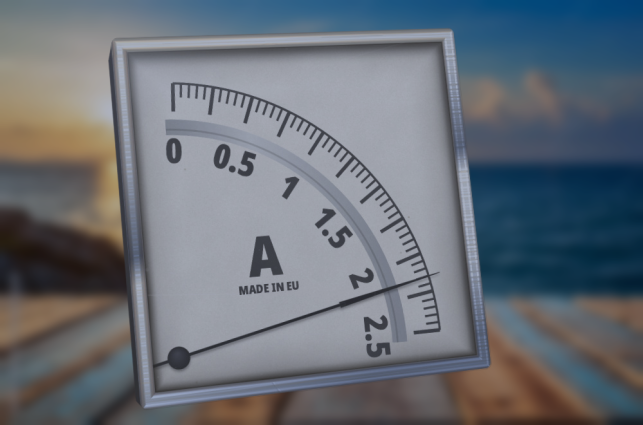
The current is **2.15** A
